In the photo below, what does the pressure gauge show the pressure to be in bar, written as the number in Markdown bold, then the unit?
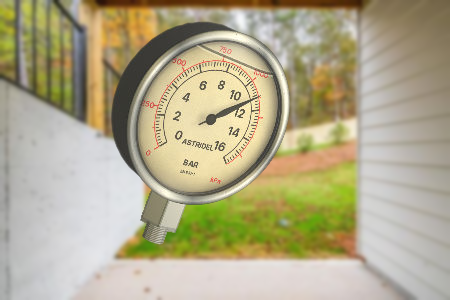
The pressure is **11** bar
